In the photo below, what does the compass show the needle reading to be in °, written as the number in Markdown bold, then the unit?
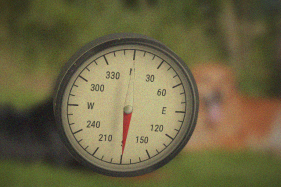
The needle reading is **180** °
